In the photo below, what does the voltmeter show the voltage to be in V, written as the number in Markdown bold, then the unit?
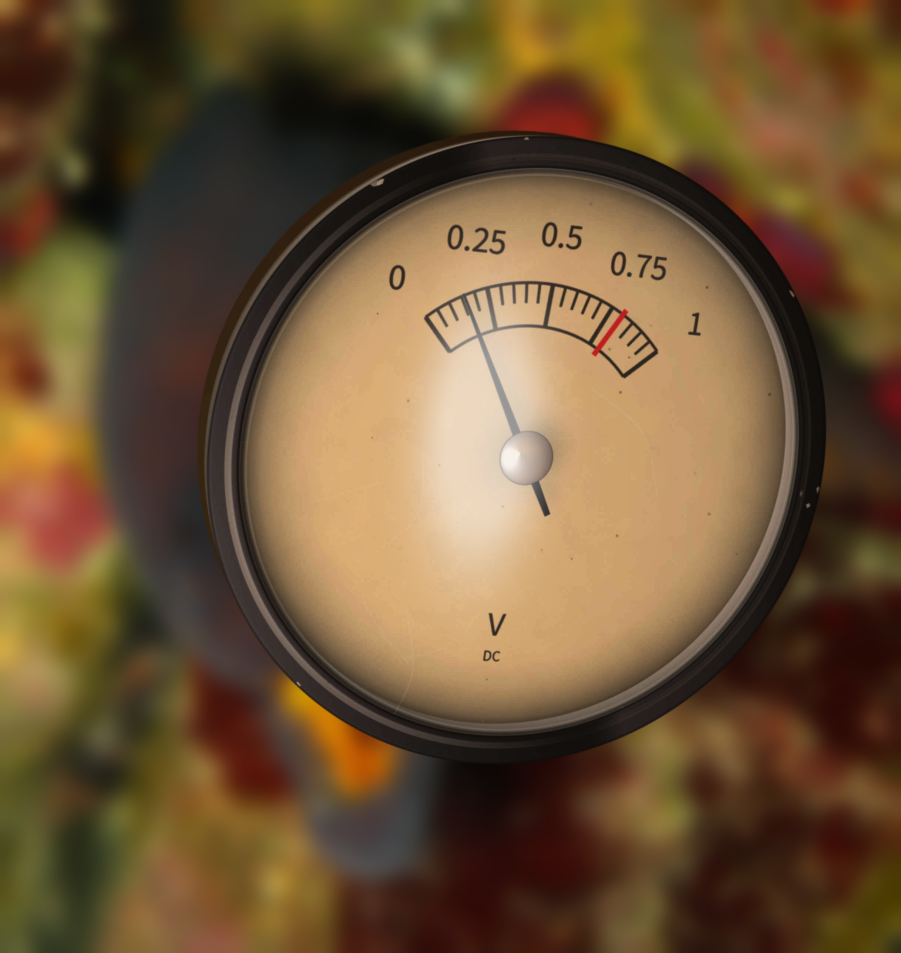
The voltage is **0.15** V
